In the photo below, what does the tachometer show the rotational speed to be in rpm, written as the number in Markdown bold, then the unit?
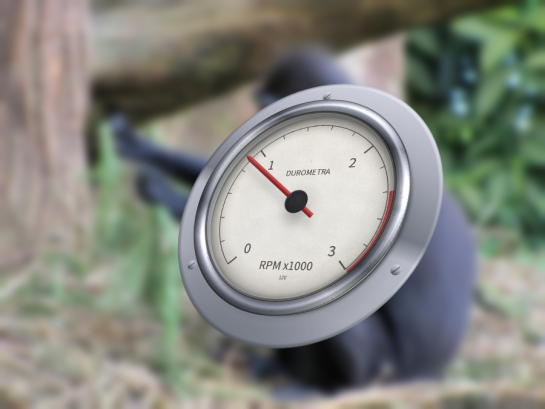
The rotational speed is **900** rpm
